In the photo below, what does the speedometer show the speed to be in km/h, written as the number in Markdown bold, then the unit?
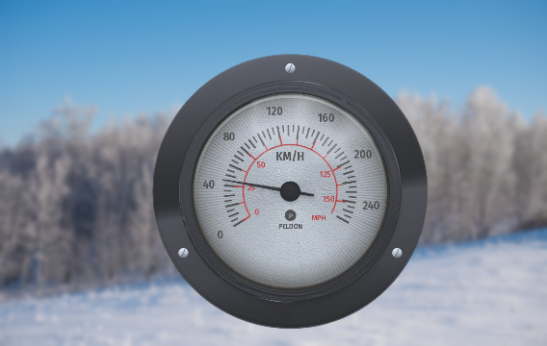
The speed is **45** km/h
